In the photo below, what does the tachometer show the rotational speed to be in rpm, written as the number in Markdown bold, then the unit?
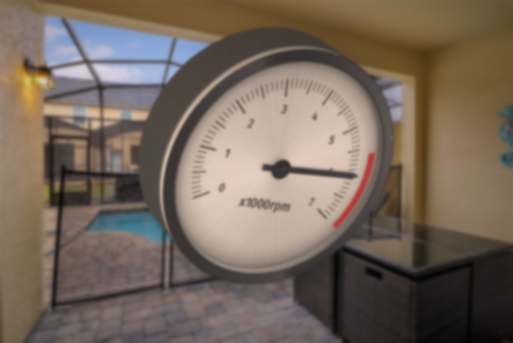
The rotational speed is **6000** rpm
